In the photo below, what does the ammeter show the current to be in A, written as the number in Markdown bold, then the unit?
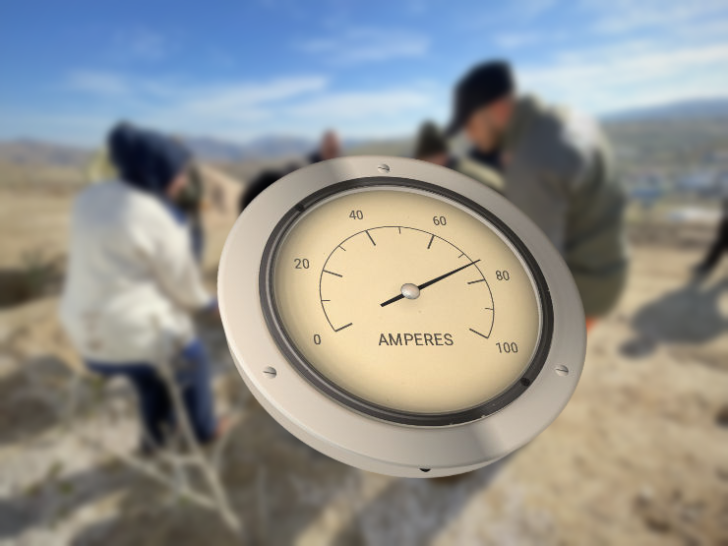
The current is **75** A
